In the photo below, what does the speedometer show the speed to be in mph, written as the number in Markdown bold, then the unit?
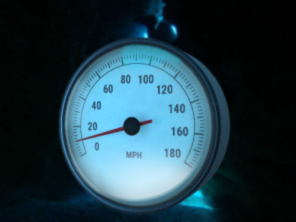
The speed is **10** mph
